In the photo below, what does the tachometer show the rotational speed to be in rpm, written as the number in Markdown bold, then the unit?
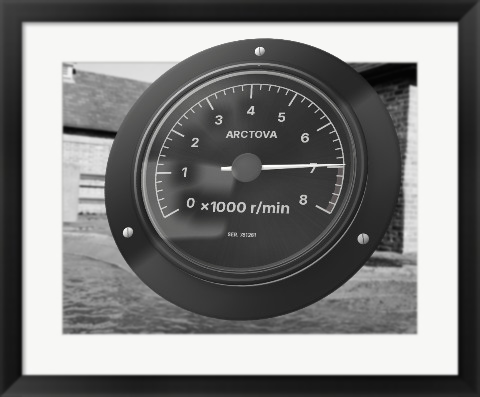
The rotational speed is **7000** rpm
